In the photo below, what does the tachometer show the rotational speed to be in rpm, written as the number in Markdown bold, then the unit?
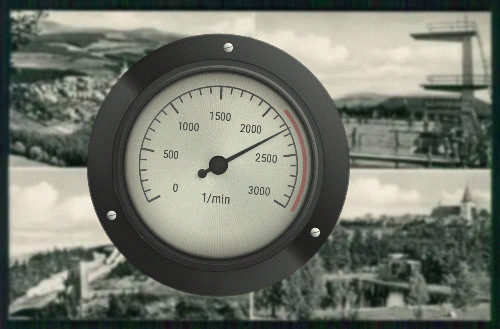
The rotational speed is **2250** rpm
